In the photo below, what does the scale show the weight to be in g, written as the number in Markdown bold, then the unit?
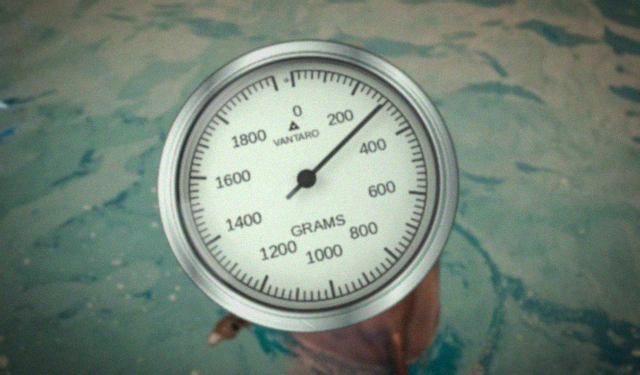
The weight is **300** g
